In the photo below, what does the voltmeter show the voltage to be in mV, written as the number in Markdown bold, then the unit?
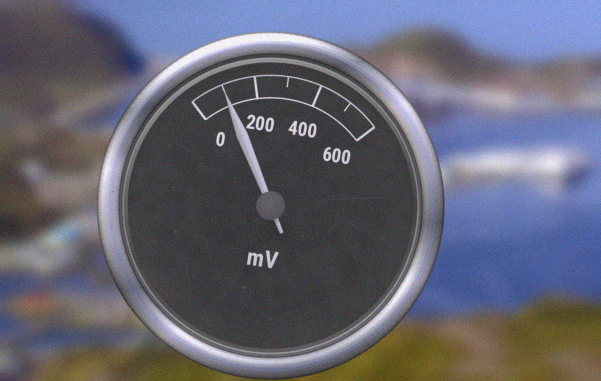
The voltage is **100** mV
